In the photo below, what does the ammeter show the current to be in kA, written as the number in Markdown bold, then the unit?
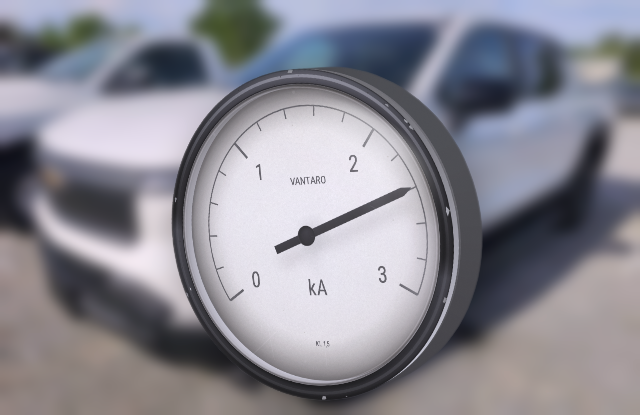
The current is **2.4** kA
